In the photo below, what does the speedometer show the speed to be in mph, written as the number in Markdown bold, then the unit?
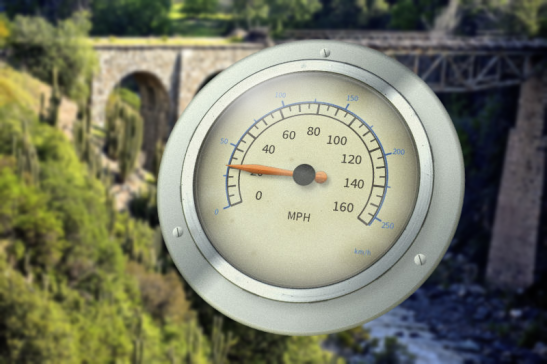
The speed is **20** mph
